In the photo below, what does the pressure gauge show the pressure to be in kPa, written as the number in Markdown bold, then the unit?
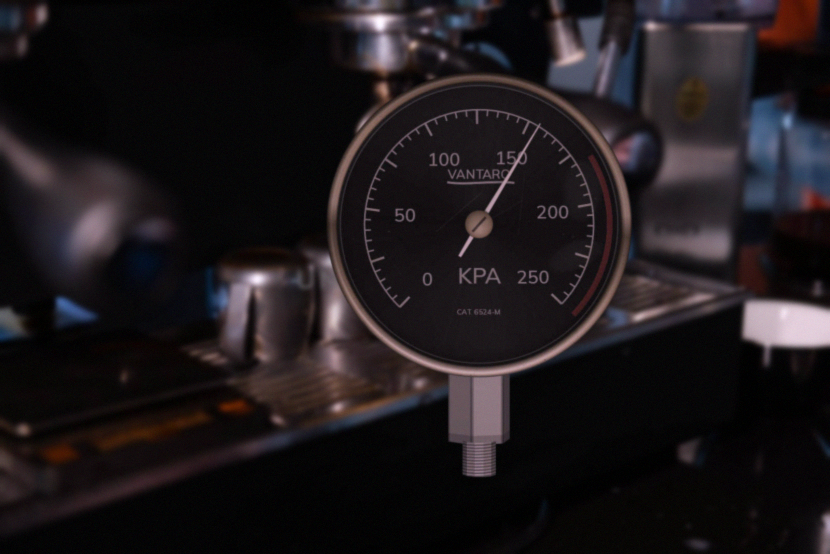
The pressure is **155** kPa
